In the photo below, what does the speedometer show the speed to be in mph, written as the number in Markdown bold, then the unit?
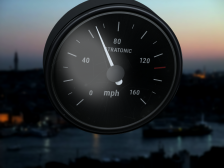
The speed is **65** mph
